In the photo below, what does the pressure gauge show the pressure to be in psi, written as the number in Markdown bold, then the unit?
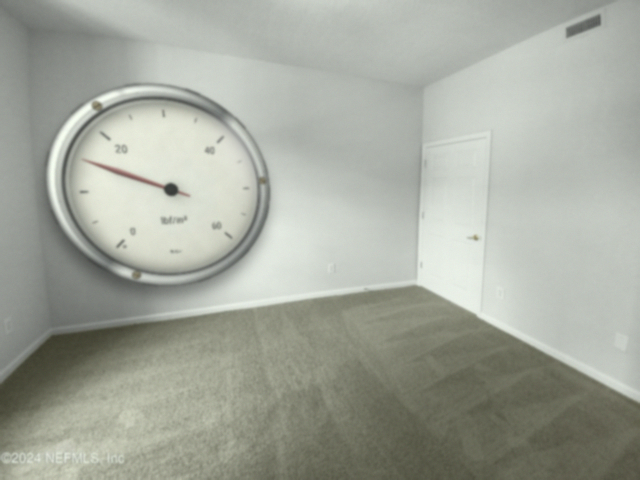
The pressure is **15** psi
